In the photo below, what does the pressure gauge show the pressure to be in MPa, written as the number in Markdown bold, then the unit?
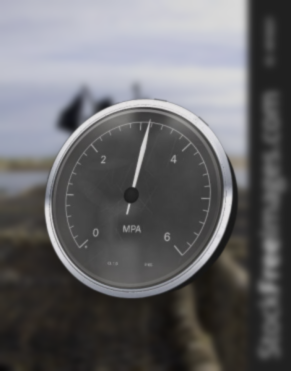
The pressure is **3.2** MPa
